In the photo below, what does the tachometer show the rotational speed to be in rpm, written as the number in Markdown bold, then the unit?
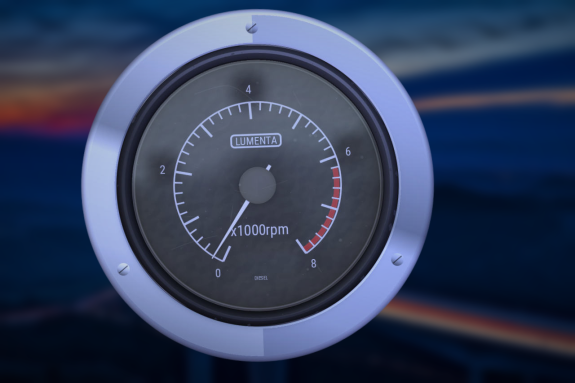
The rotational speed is **200** rpm
